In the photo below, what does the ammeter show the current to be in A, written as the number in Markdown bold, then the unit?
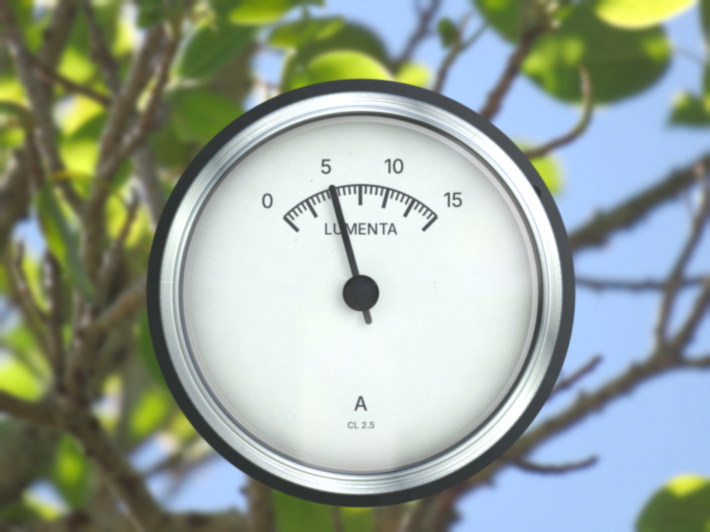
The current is **5** A
